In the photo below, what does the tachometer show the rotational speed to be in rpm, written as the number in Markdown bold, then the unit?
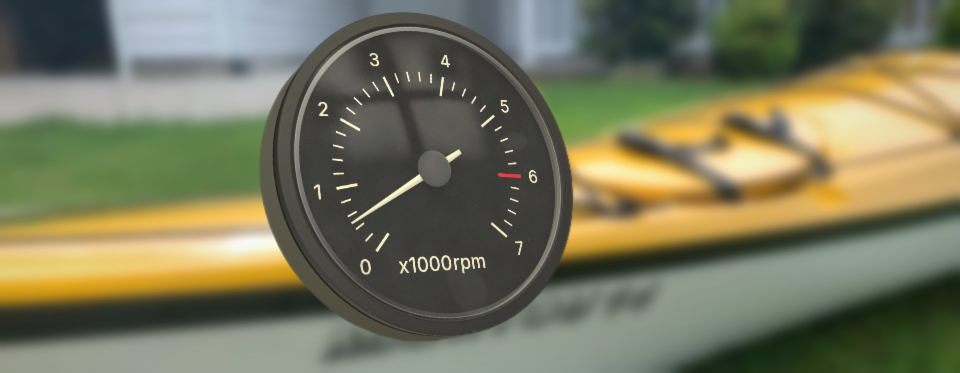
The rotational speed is **500** rpm
